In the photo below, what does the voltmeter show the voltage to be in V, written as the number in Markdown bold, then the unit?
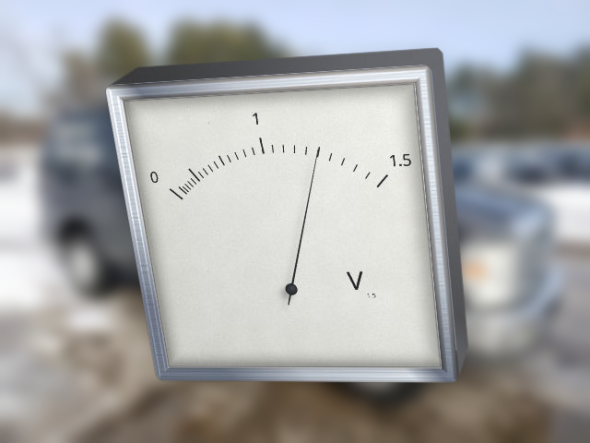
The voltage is **1.25** V
